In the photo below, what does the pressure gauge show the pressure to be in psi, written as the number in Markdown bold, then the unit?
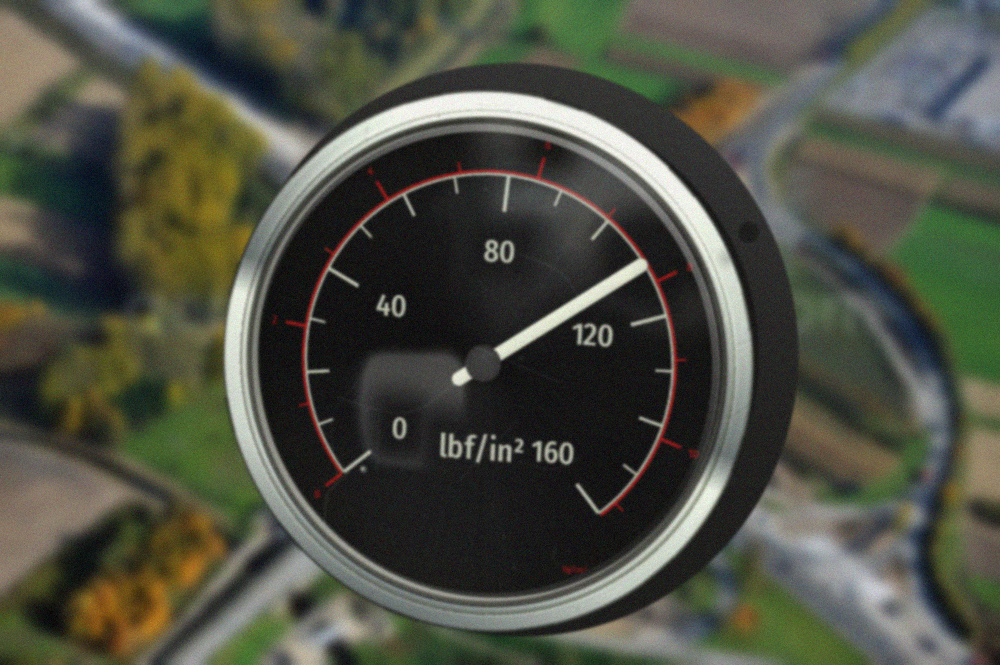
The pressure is **110** psi
